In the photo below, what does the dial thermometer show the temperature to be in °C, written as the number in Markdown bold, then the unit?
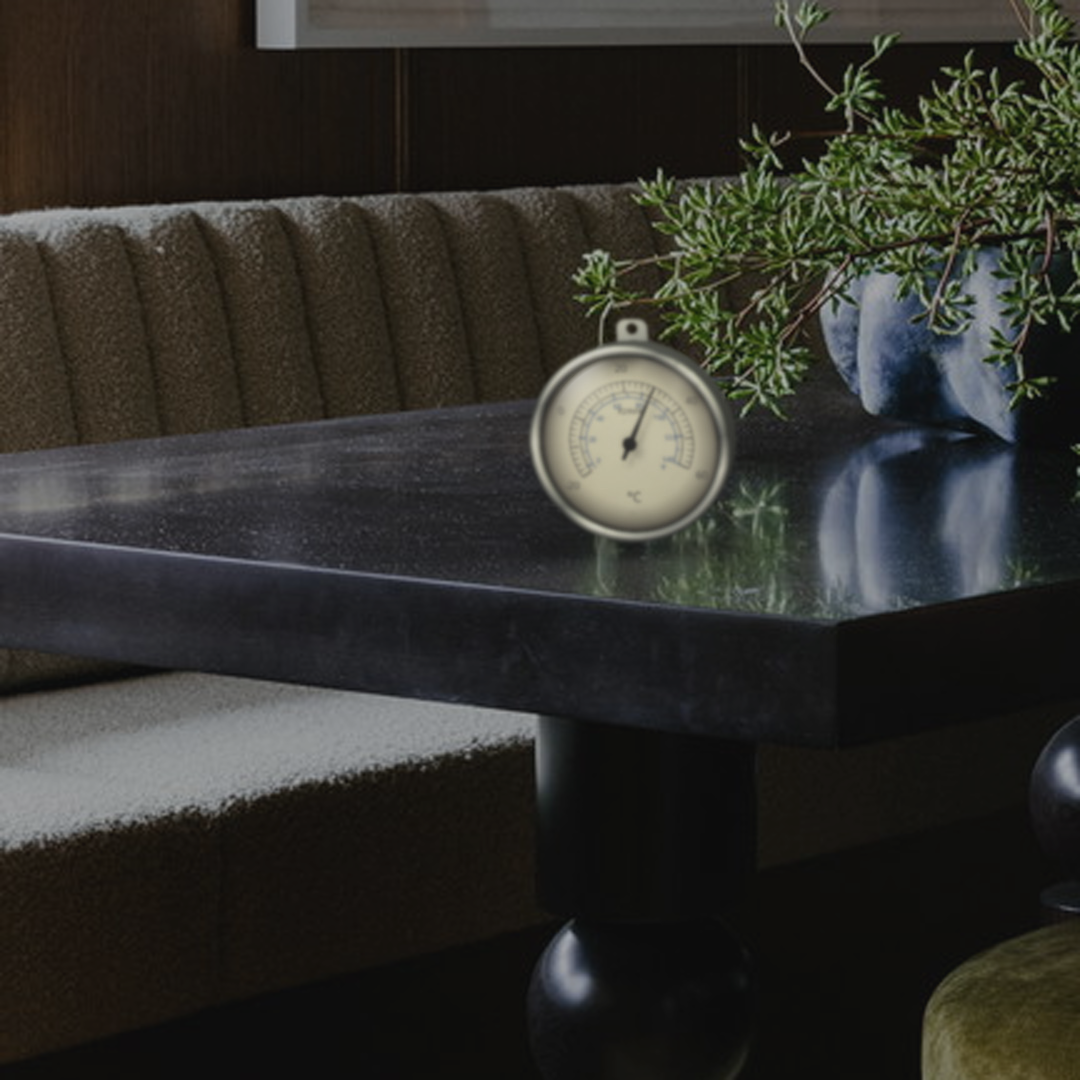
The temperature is **30** °C
